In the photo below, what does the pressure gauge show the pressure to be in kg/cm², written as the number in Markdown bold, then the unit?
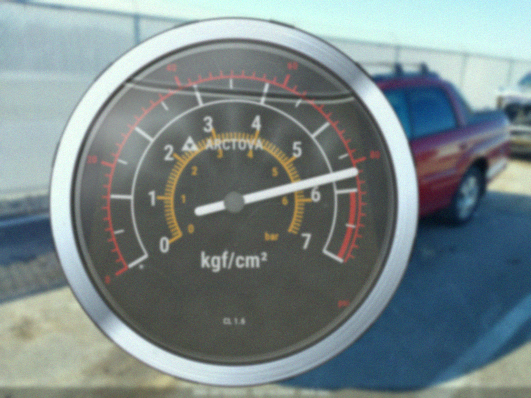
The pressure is **5.75** kg/cm²
